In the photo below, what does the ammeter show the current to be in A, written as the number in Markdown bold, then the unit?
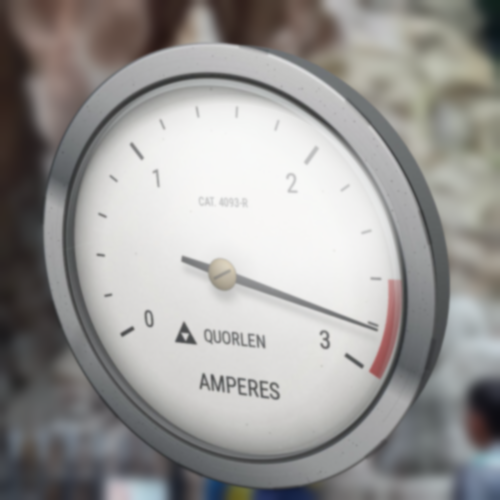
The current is **2.8** A
